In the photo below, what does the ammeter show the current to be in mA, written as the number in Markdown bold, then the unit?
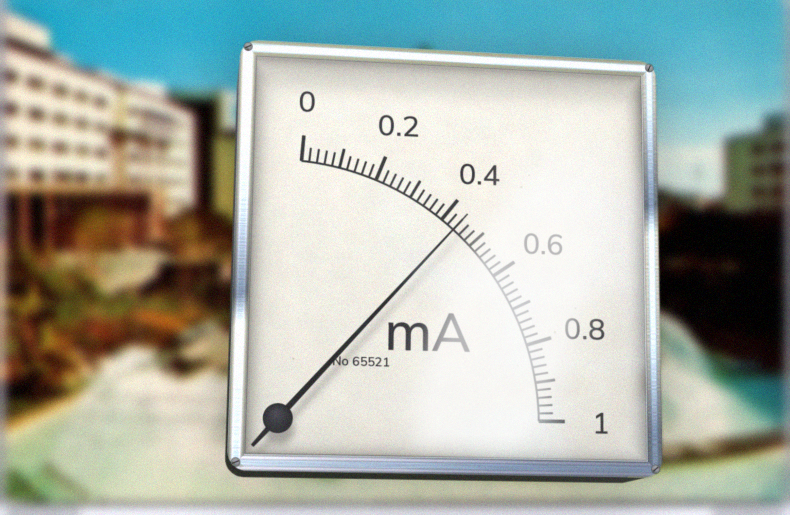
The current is **0.44** mA
